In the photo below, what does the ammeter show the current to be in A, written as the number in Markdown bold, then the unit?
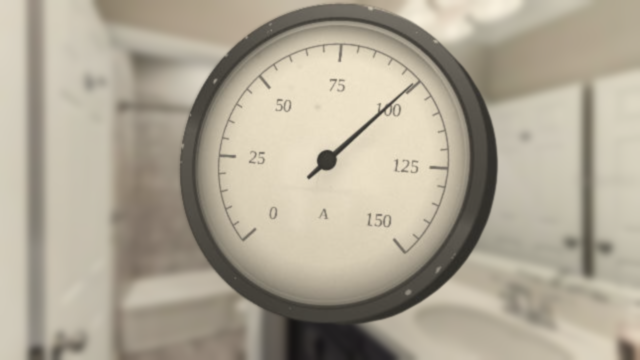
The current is **100** A
